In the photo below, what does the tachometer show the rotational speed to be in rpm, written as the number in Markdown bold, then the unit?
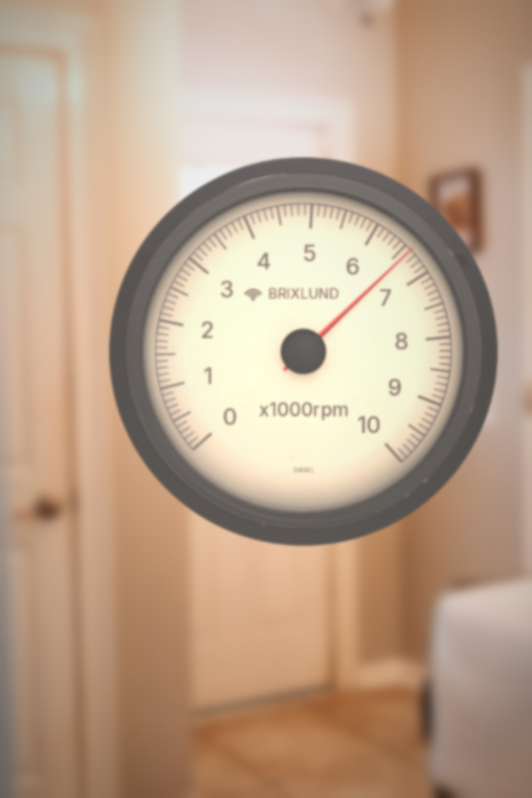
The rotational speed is **6600** rpm
